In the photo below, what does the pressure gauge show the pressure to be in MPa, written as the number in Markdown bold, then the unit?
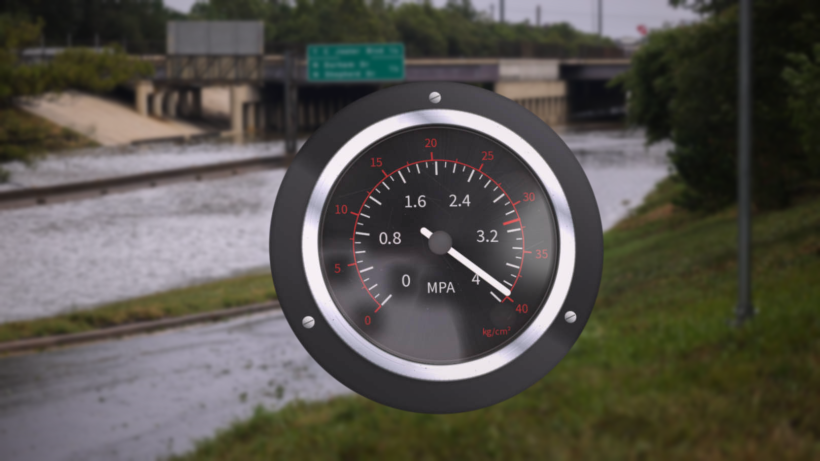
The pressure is **3.9** MPa
